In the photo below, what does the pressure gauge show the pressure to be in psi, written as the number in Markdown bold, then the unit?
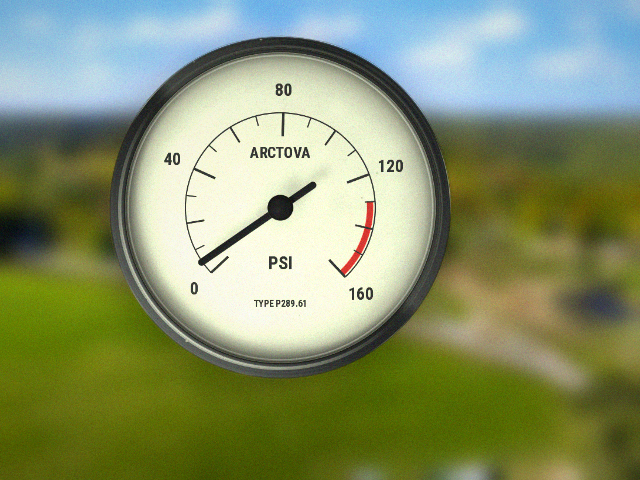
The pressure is **5** psi
